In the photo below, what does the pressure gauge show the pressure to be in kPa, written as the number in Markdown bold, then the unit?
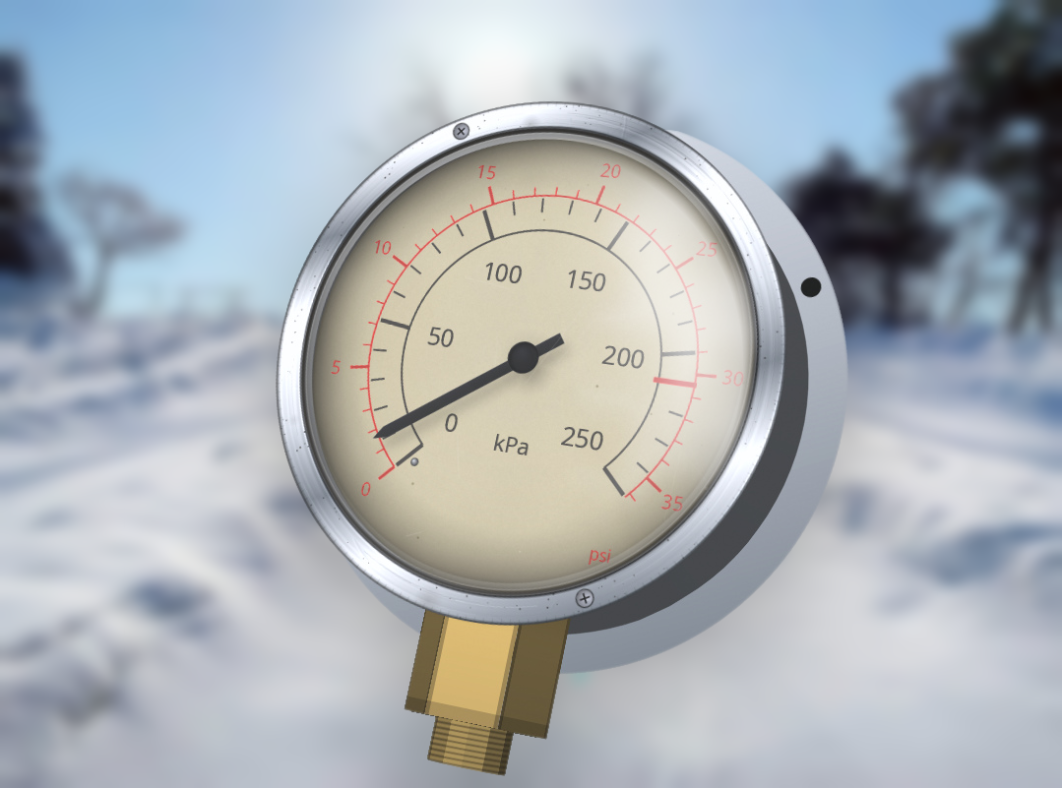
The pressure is **10** kPa
